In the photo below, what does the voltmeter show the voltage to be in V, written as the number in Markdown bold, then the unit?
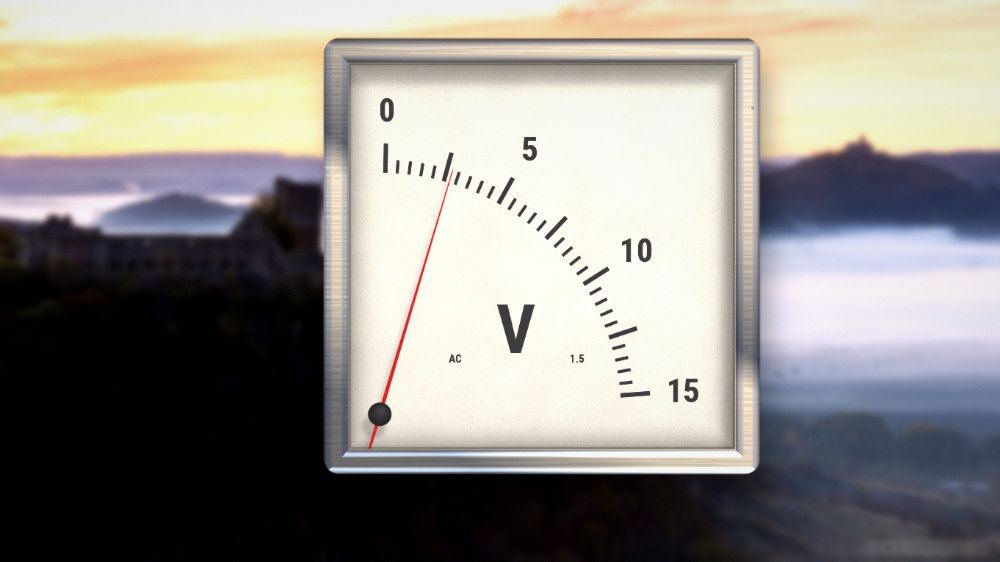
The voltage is **2.75** V
